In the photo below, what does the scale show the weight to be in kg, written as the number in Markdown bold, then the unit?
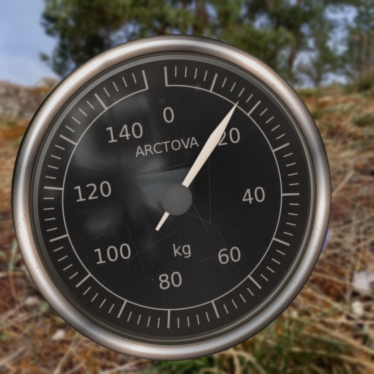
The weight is **16** kg
